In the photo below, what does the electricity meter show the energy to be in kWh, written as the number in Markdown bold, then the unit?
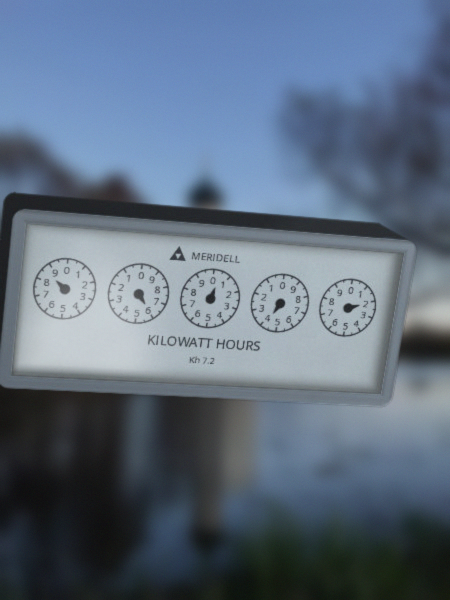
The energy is **86042** kWh
